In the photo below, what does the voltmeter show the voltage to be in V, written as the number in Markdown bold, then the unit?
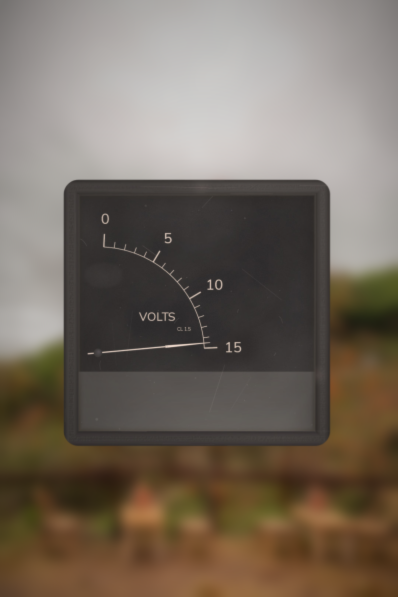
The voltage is **14.5** V
